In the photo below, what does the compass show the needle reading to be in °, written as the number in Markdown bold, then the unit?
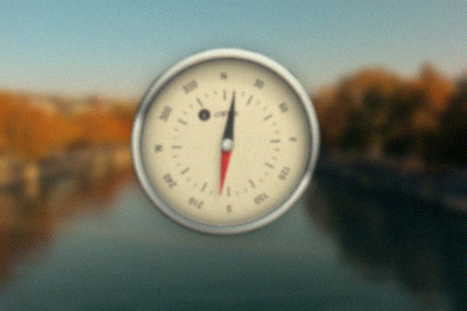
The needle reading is **190** °
